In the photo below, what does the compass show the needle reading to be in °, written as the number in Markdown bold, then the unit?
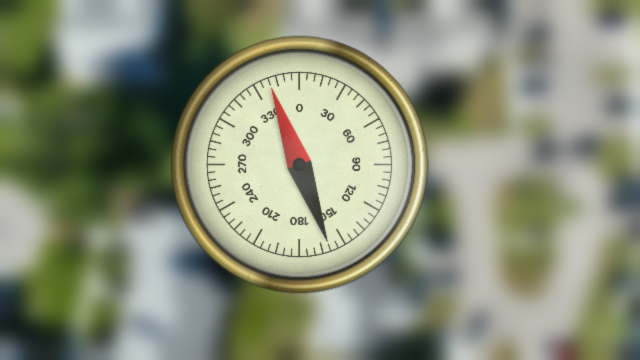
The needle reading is **340** °
